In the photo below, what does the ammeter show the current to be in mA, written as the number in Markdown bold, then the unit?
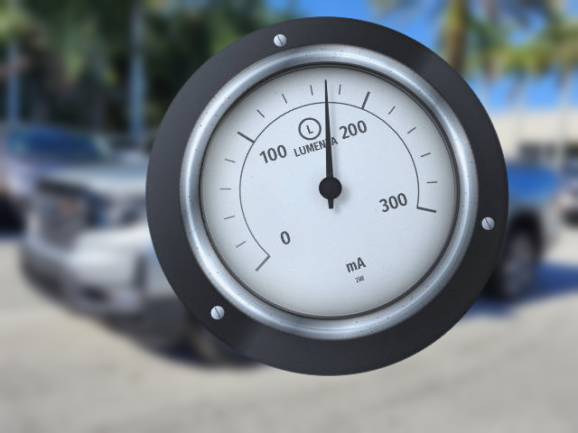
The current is **170** mA
